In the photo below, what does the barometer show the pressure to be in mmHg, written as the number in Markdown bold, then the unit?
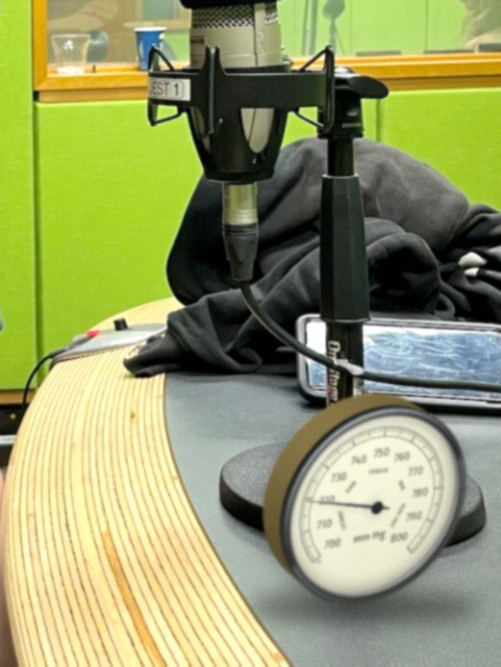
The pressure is **720** mmHg
